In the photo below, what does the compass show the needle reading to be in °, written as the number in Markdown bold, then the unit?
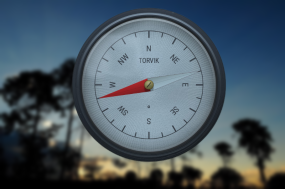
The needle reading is **255** °
